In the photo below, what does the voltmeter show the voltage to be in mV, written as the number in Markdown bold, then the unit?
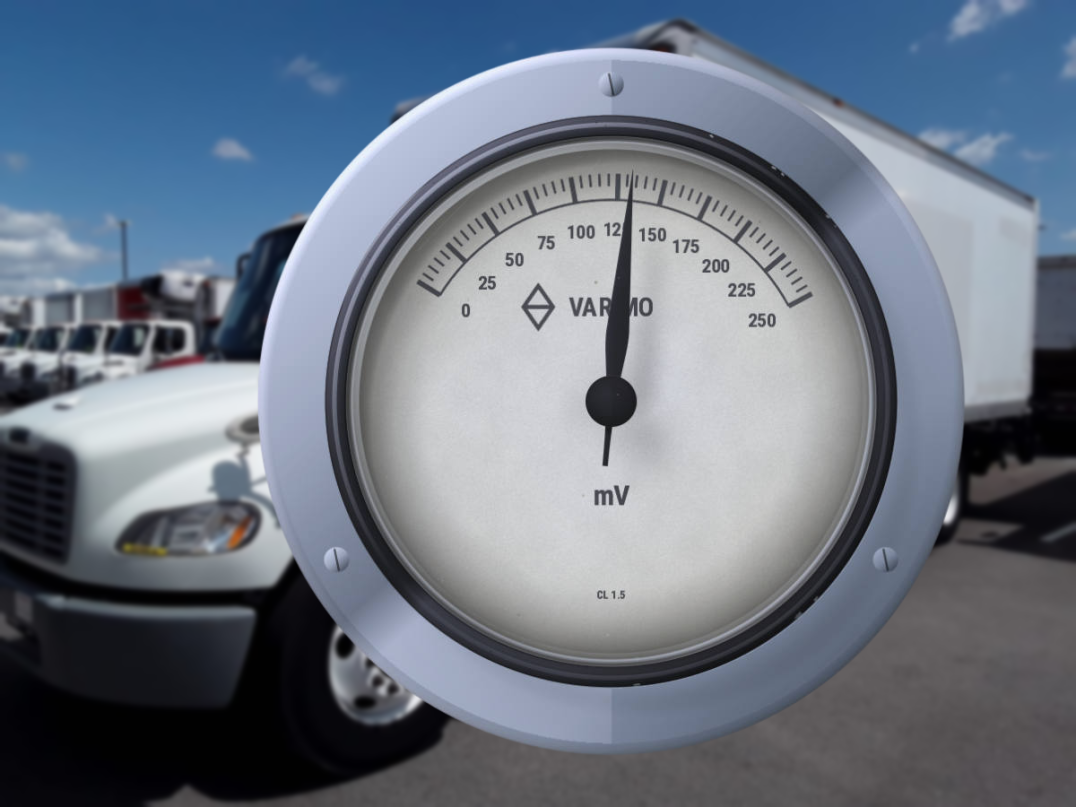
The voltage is **132.5** mV
